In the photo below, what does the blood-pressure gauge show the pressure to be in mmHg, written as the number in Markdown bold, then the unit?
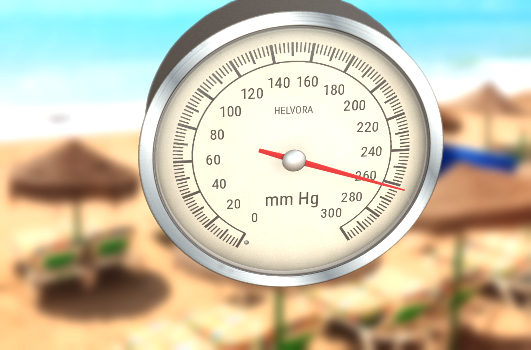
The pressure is **260** mmHg
